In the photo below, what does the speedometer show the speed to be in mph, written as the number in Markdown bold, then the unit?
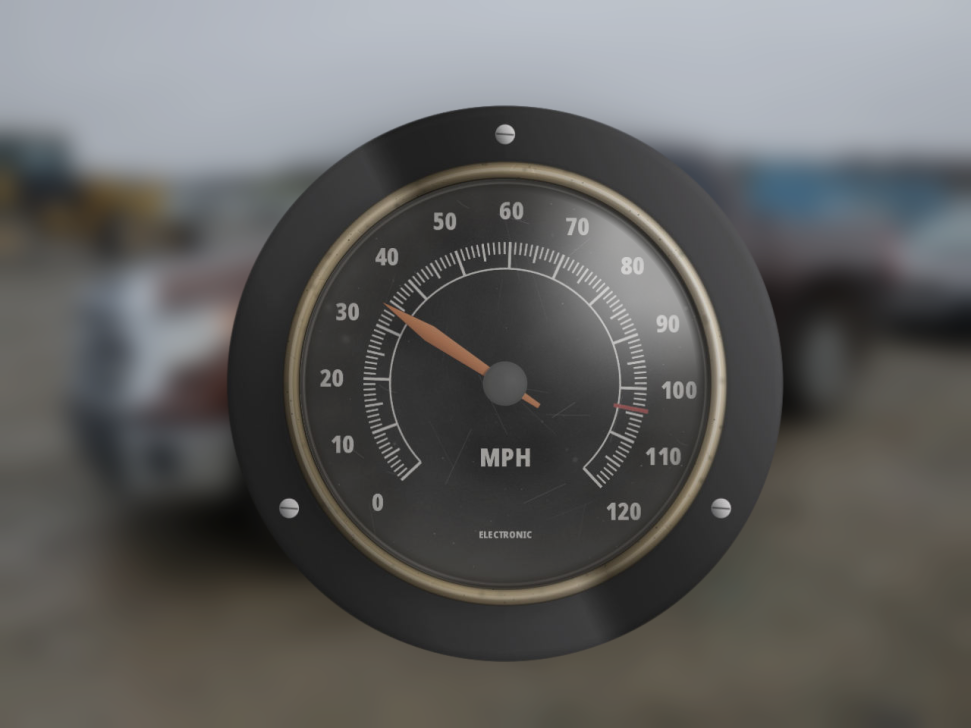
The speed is **34** mph
